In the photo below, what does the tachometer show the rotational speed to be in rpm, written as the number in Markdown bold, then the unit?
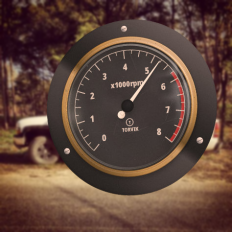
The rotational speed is **5250** rpm
